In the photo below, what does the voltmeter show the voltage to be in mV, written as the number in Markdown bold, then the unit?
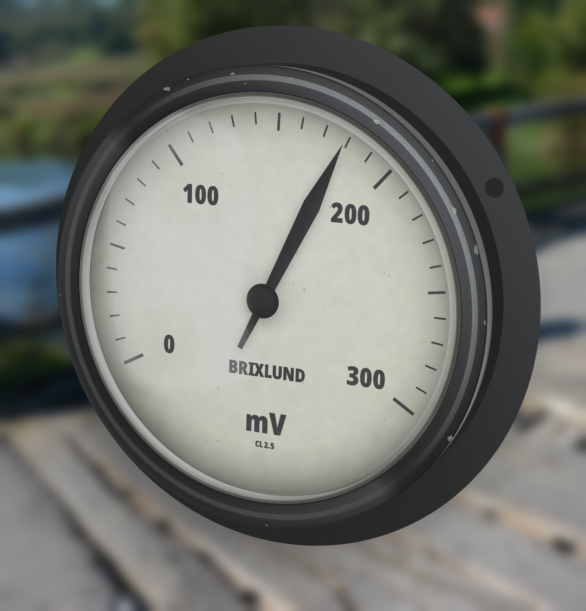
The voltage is **180** mV
